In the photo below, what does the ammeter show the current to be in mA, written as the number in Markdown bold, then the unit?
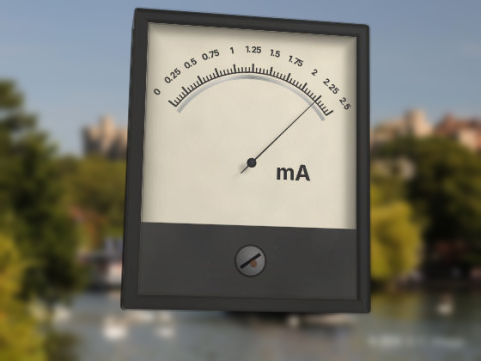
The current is **2.25** mA
